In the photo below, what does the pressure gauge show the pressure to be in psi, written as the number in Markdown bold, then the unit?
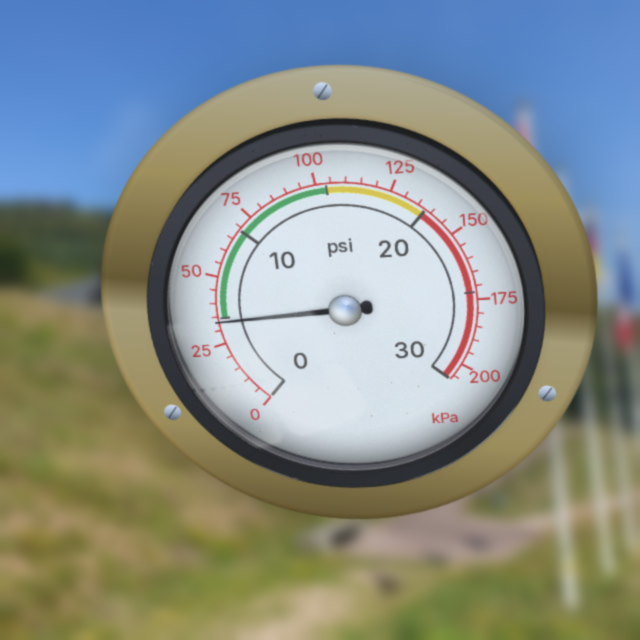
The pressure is **5** psi
